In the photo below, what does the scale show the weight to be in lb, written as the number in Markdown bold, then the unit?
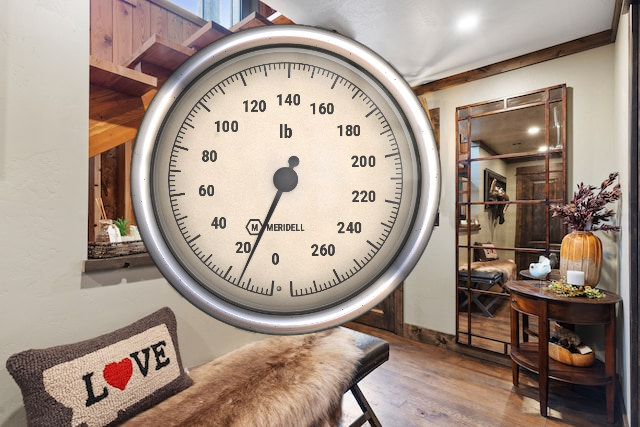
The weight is **14** lb
